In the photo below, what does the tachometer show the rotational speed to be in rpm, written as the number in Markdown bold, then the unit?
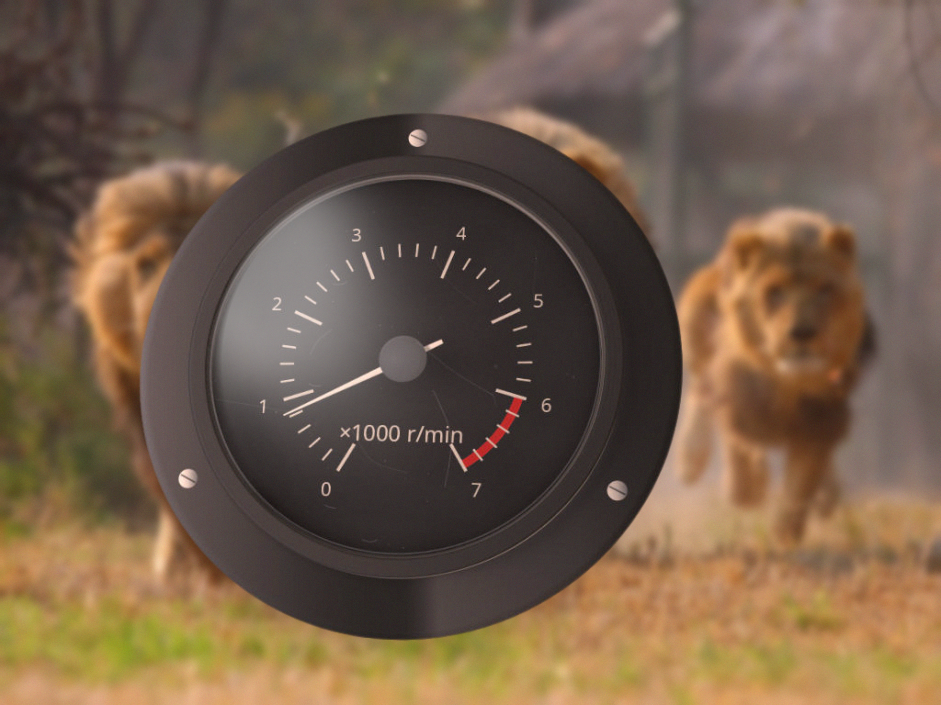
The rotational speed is **800** rpm
